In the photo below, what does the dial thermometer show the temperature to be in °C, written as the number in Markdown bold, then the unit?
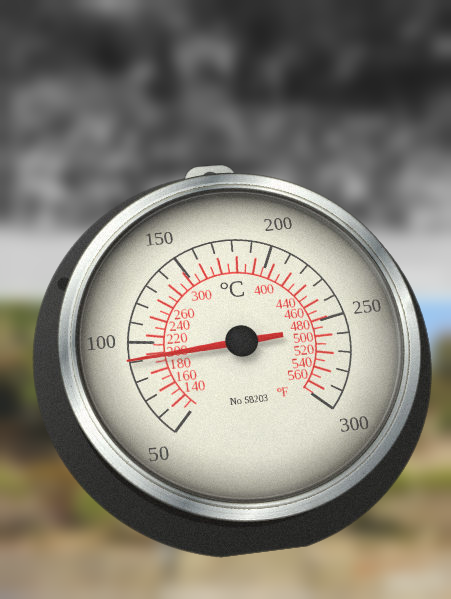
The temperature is **90** °C
